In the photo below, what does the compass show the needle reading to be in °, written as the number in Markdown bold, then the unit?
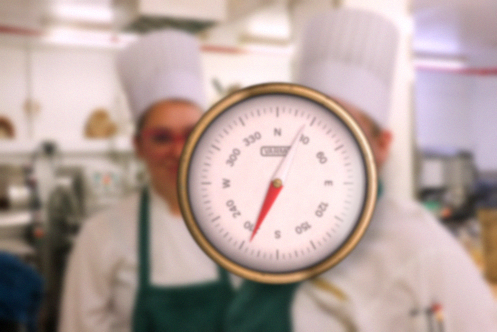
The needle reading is **205** °
